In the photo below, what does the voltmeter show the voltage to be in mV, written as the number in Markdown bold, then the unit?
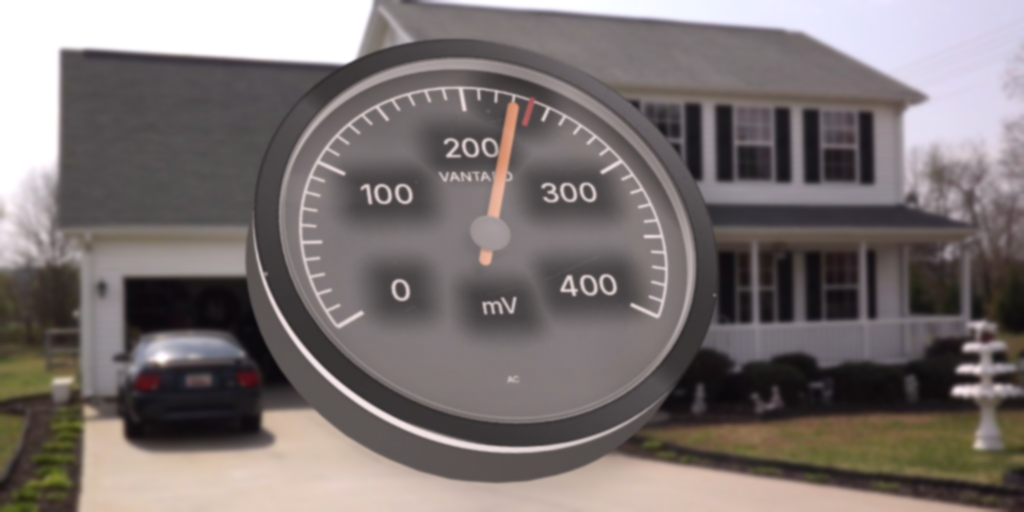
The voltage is **230** mV
